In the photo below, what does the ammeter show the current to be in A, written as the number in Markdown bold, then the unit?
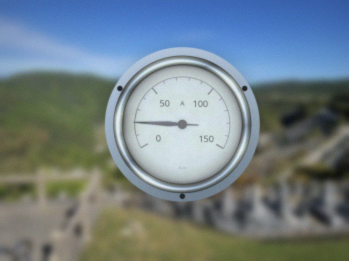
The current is **20** A
